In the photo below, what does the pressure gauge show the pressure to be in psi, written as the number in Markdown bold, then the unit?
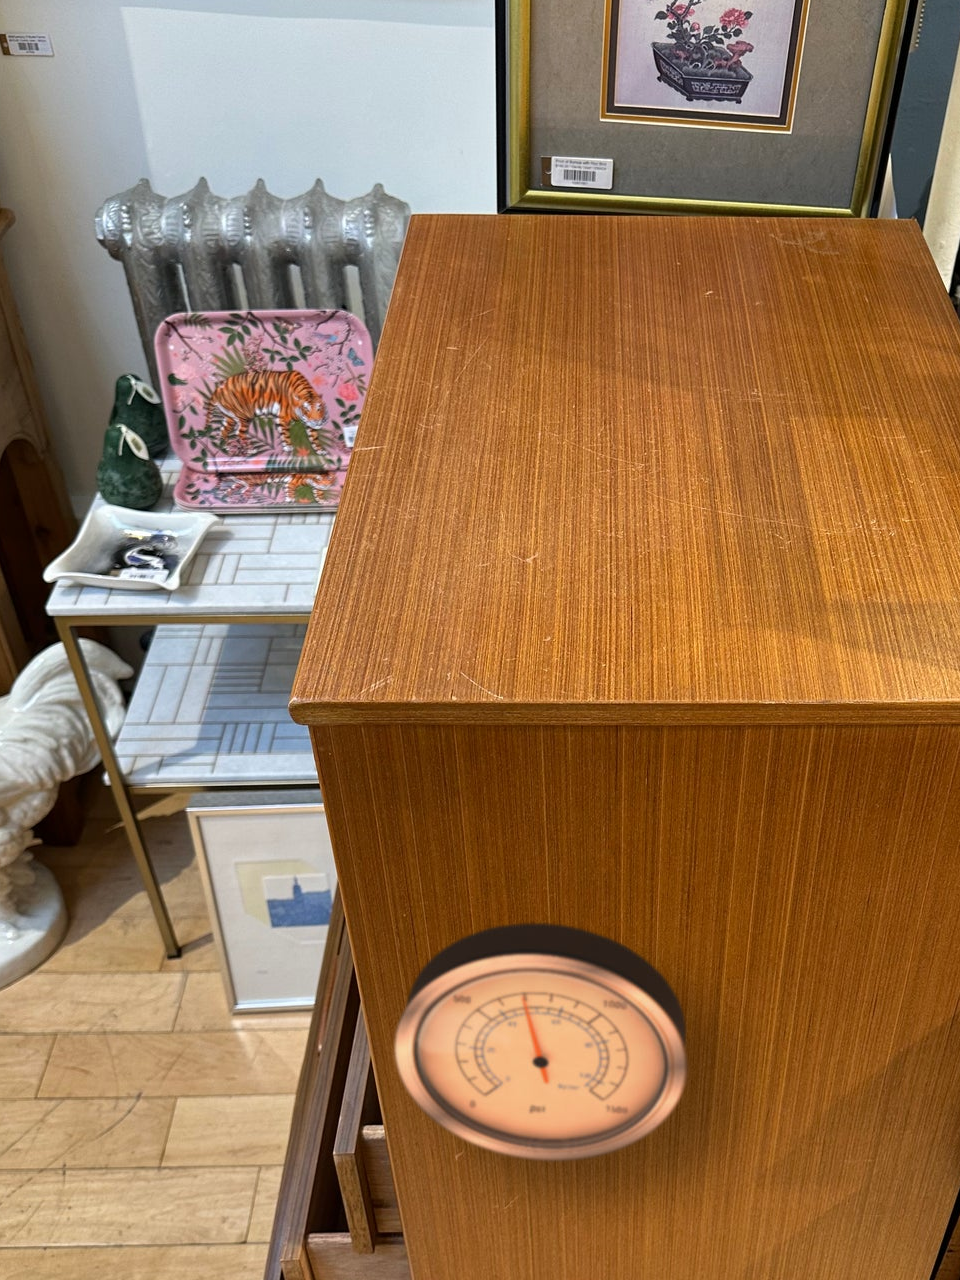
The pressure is **700** psi
